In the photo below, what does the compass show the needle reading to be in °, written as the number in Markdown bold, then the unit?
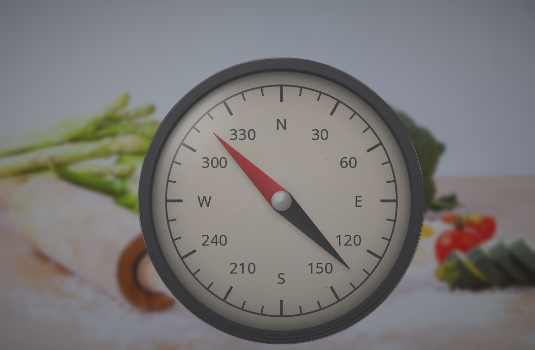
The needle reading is **315** °
